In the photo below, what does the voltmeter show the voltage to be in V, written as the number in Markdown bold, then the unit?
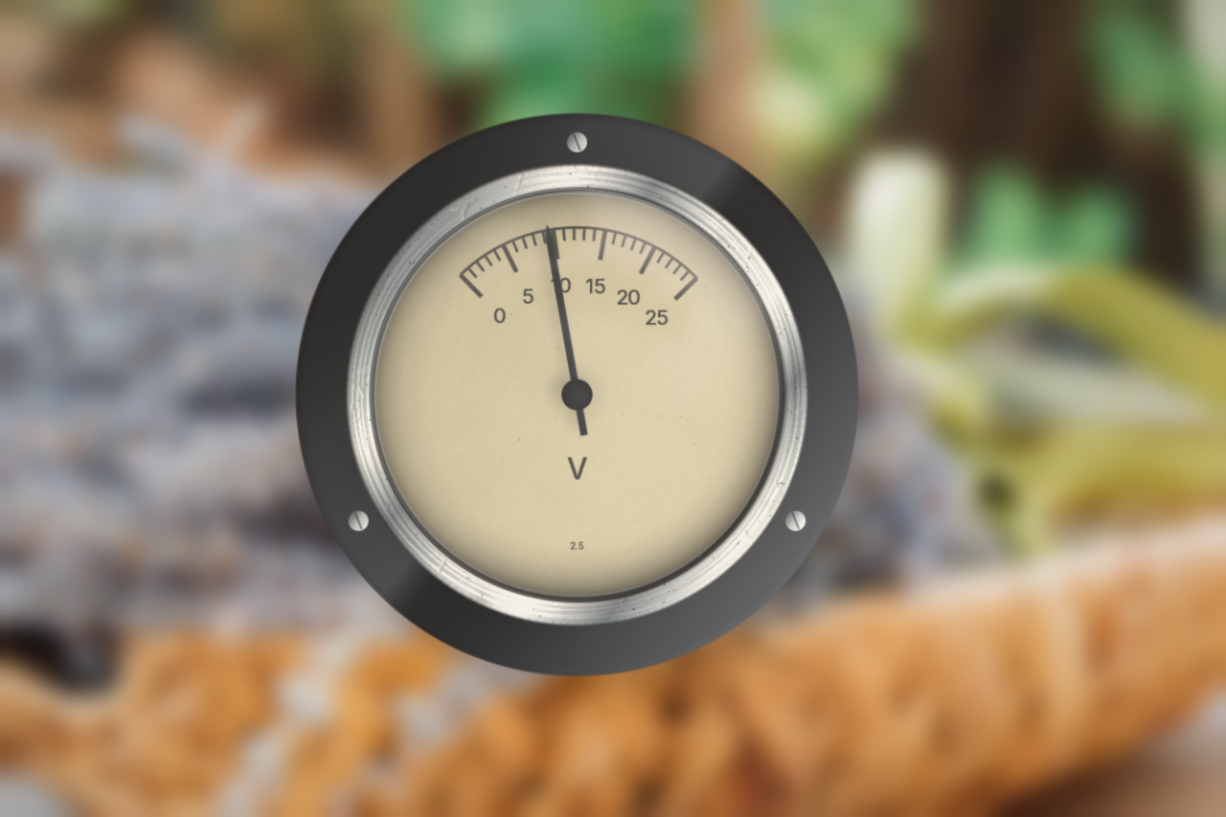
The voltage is **9.5** V
